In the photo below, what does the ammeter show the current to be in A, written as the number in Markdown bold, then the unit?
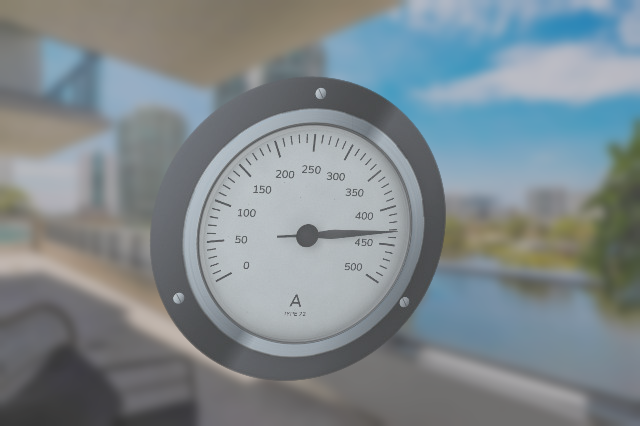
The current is **430** A
